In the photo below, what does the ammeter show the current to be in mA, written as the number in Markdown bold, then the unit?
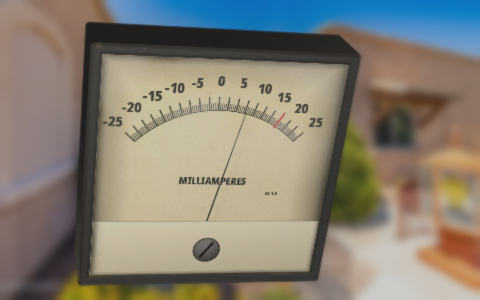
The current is **7.5** mA
